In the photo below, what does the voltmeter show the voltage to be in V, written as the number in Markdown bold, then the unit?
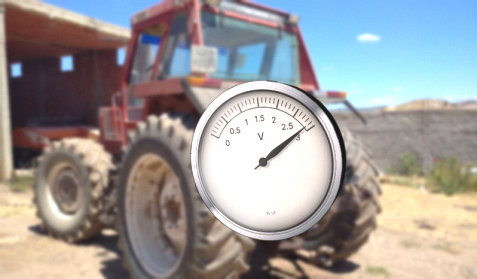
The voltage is **2.9** V
